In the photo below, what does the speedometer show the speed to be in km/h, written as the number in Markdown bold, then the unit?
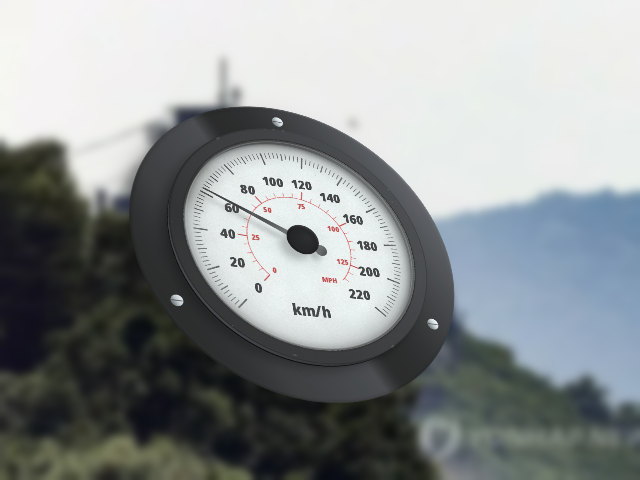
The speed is **60** km/h
